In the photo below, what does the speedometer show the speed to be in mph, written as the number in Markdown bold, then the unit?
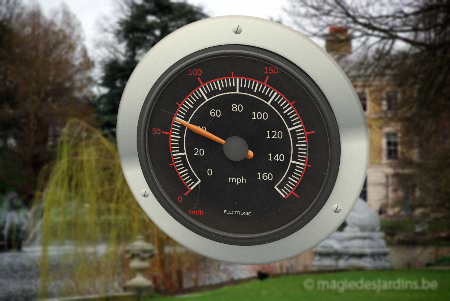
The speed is **40** mph
